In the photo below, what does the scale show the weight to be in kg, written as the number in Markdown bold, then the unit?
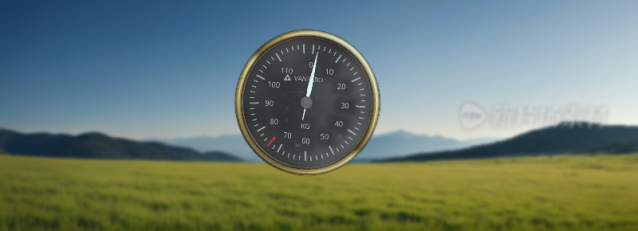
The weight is **2** kg
